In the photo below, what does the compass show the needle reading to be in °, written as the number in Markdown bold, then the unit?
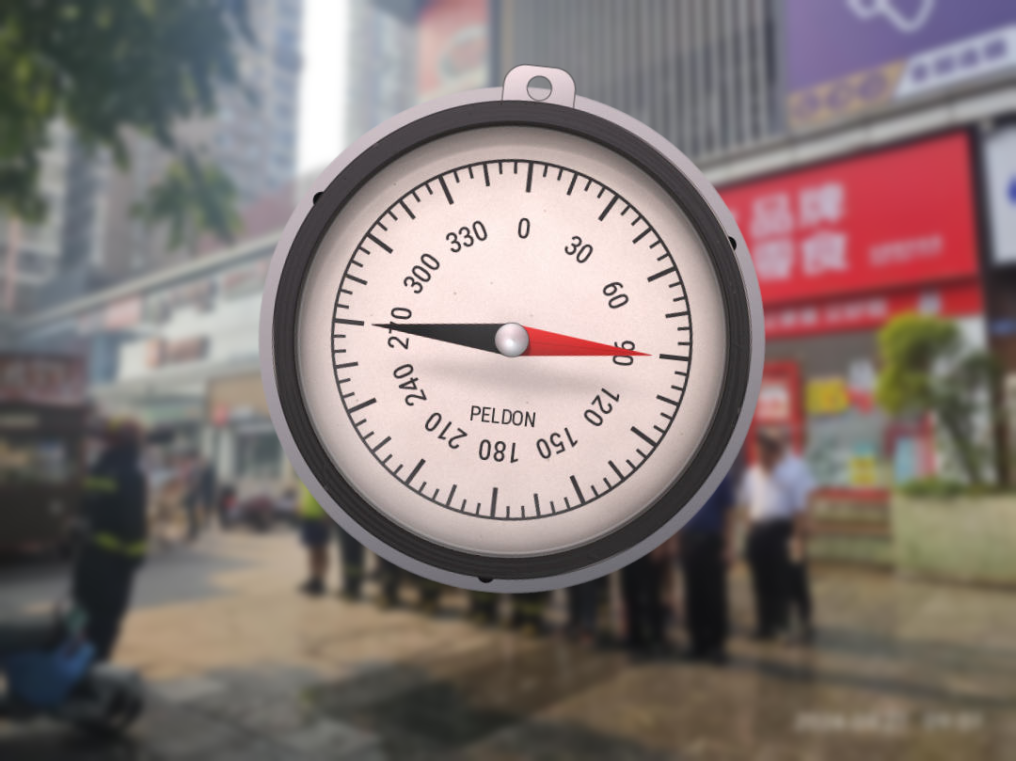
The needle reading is **90** °
